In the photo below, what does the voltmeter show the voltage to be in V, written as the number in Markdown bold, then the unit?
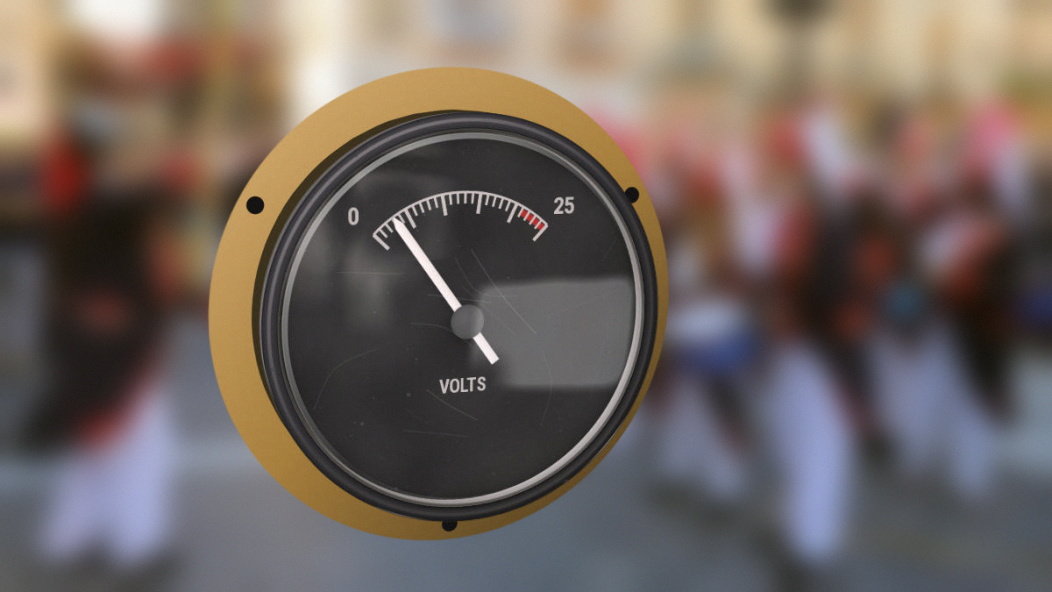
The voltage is **3** V
